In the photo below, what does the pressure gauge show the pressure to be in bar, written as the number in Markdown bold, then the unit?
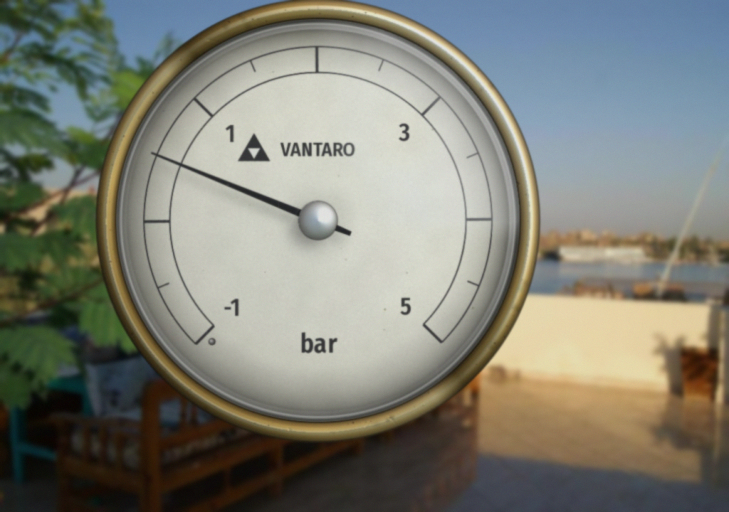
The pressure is **0.5** bar
